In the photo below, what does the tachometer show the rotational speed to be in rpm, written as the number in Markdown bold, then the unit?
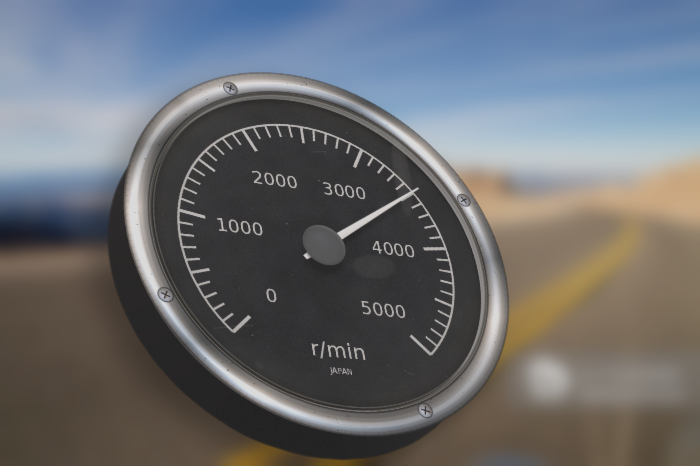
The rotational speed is **3500** rpm
